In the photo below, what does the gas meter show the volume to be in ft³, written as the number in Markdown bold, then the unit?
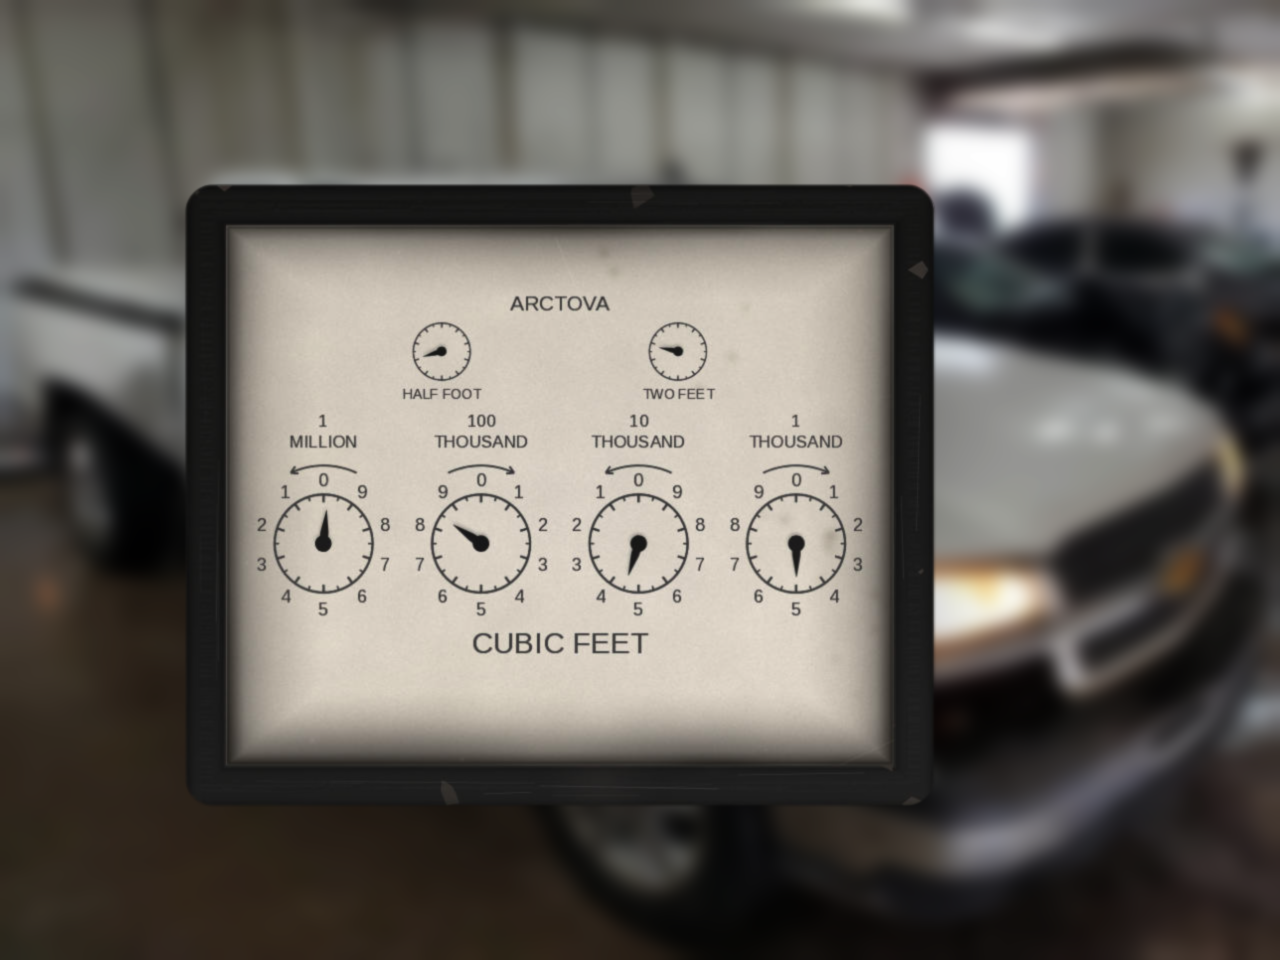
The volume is **984500** ft³
